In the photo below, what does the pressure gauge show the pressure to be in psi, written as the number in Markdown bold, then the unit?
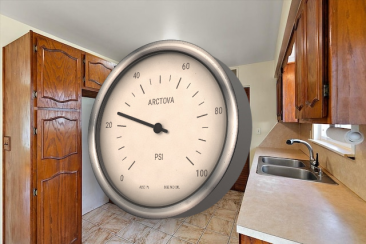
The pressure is **25** psi
